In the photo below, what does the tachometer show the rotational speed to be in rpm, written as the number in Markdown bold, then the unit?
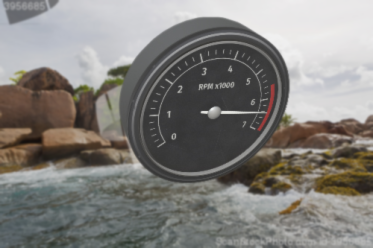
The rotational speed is **6400** rpm
